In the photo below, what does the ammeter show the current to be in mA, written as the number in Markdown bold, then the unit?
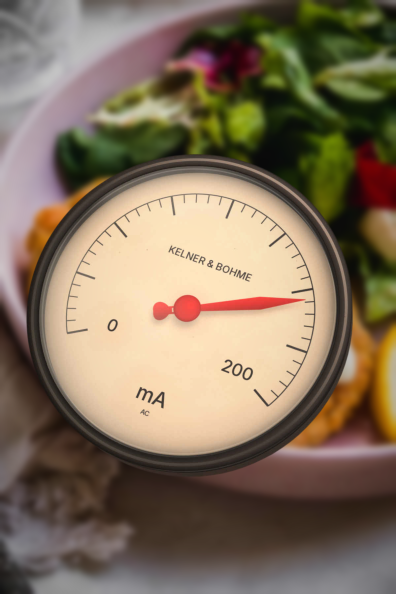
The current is **155** mA
